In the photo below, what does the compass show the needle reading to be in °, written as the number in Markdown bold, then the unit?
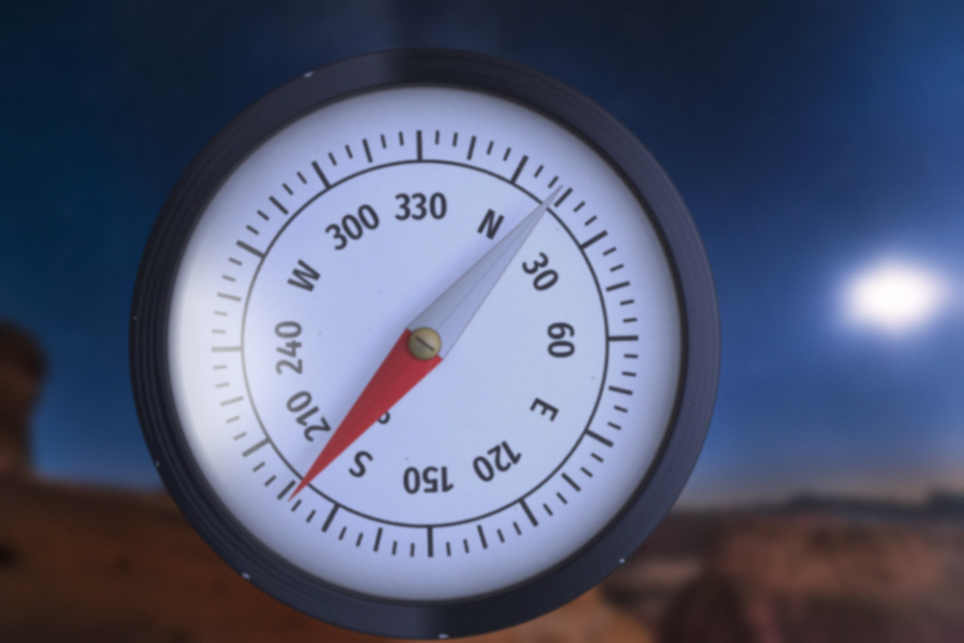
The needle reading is **192.5** °
